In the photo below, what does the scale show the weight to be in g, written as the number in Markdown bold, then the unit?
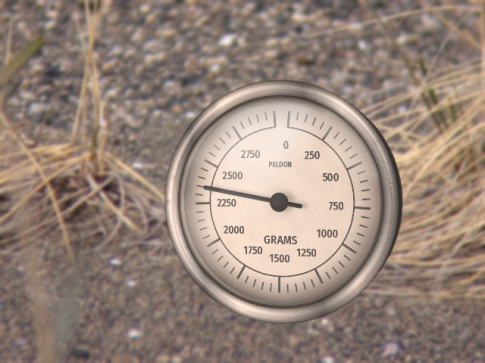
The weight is **2350** g
